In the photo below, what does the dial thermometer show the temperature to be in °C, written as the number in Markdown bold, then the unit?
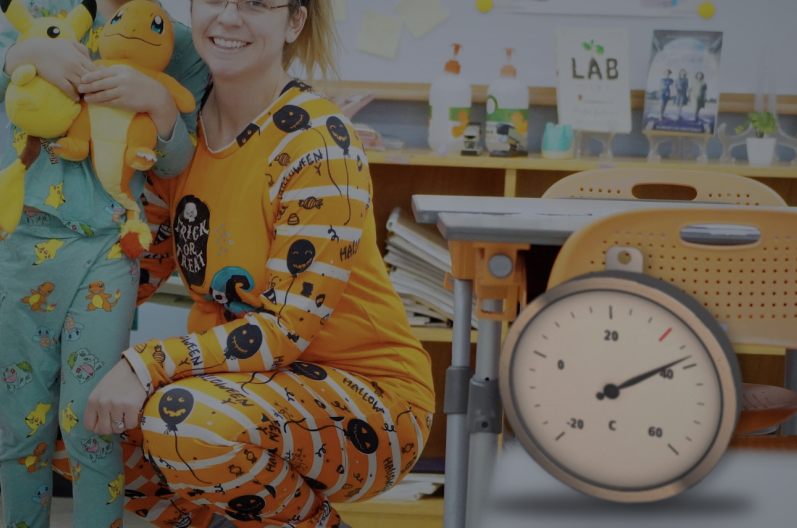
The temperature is **38** °C
